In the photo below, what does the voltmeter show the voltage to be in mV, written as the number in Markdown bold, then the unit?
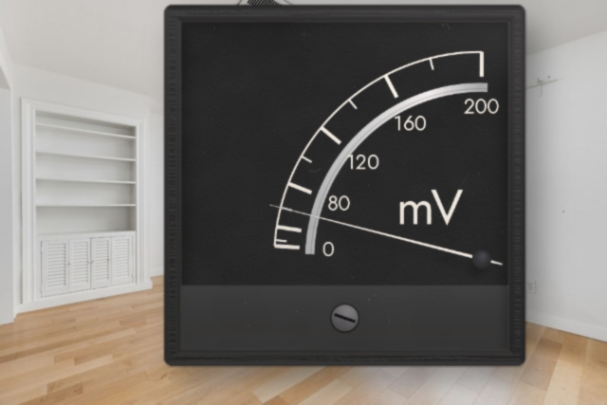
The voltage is **60** mV
